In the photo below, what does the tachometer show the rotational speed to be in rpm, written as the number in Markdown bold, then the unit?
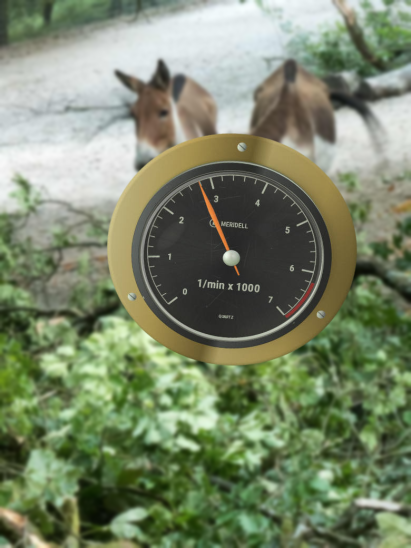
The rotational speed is **2800** rpm
